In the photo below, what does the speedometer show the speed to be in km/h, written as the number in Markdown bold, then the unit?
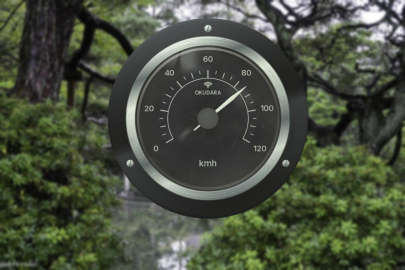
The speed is **85** km/h
